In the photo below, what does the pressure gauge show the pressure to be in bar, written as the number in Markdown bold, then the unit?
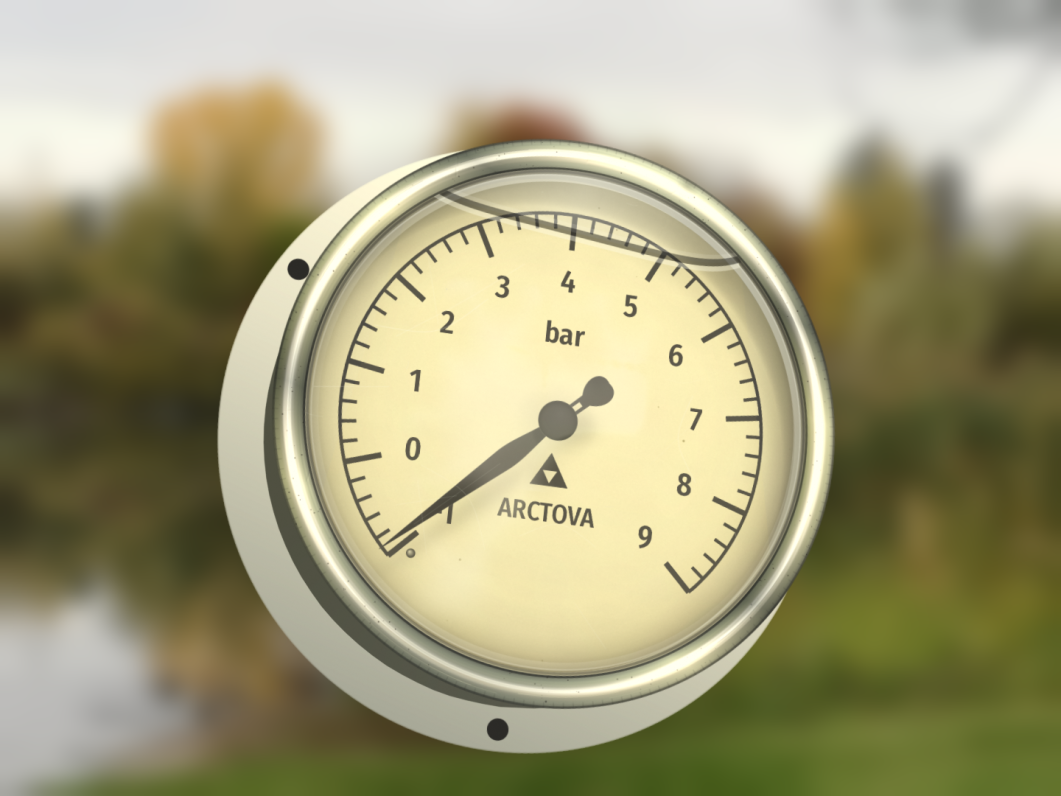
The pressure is **-0.9** bar
